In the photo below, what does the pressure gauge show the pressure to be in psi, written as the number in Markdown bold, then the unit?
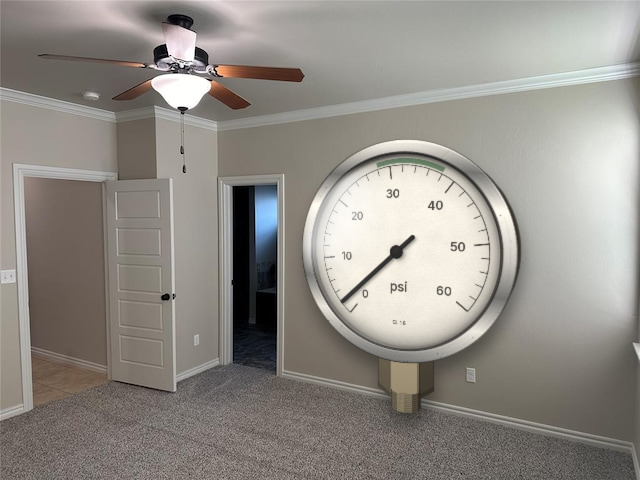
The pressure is **2** psi
